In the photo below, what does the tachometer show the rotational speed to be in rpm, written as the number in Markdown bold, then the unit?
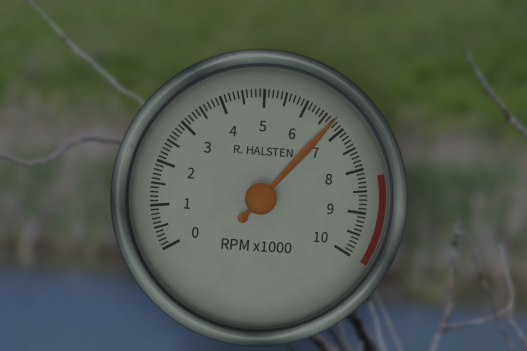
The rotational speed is **6700** rpm
